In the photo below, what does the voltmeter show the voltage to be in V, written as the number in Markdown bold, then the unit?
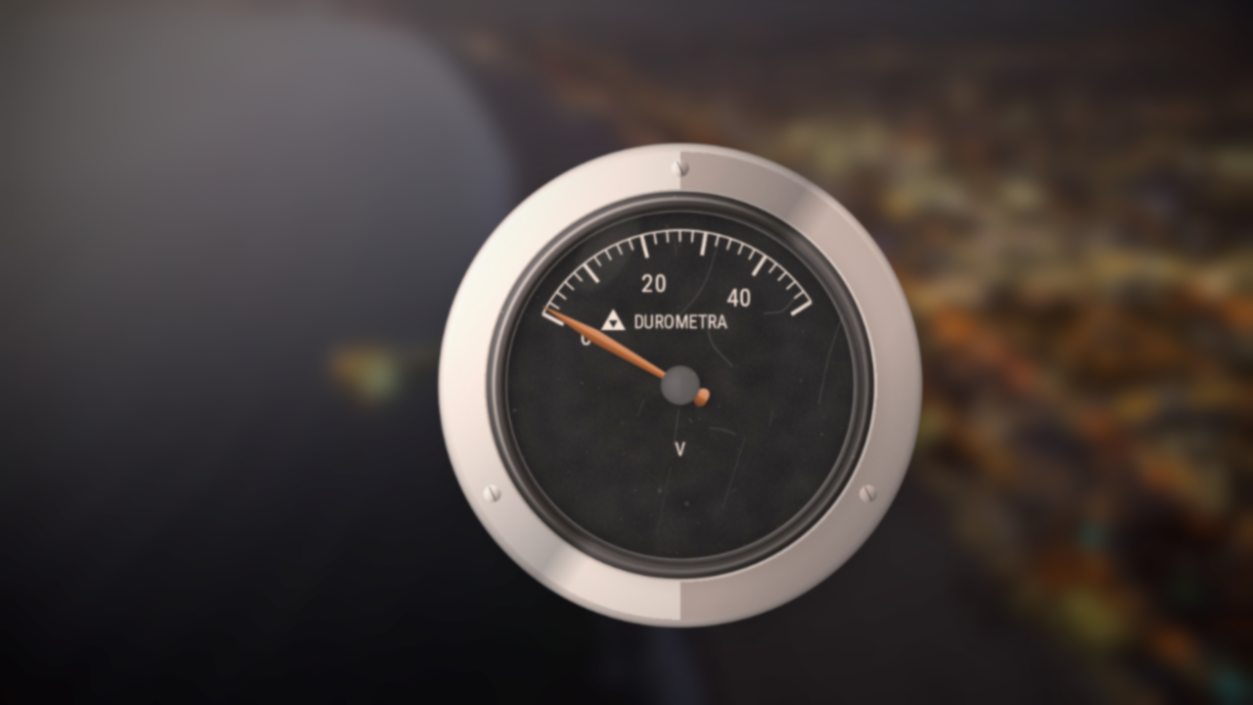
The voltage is **1** V
